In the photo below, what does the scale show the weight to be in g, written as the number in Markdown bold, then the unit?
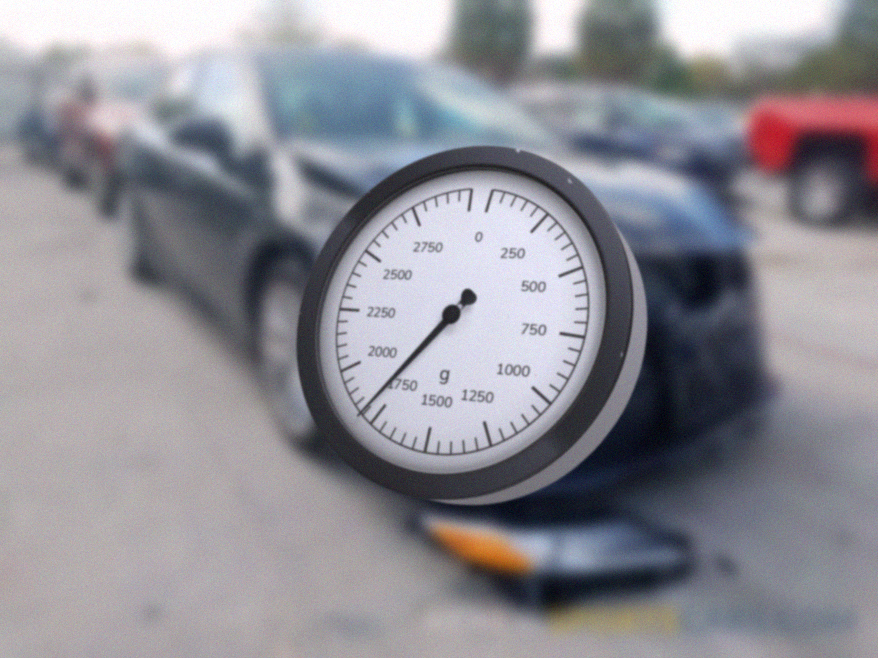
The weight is **1800** g
